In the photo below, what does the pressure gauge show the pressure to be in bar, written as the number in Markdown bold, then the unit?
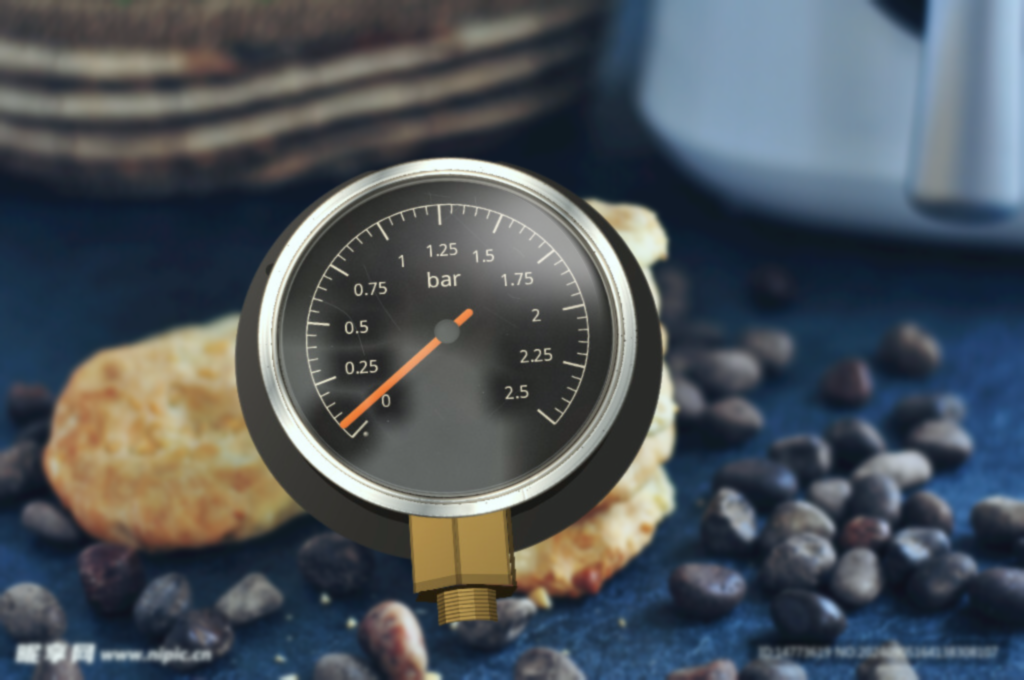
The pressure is **0.05** bar
